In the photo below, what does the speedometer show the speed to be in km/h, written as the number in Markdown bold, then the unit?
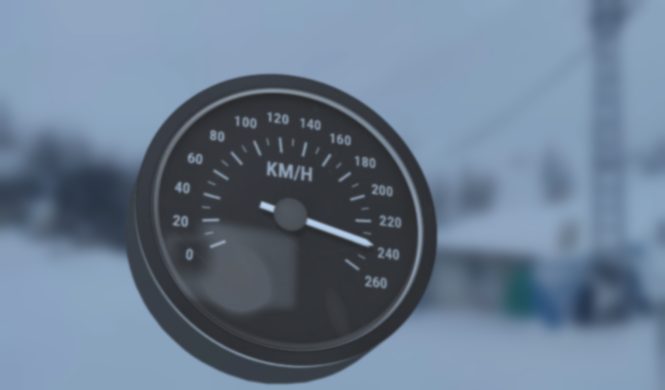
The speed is **240** km/h
